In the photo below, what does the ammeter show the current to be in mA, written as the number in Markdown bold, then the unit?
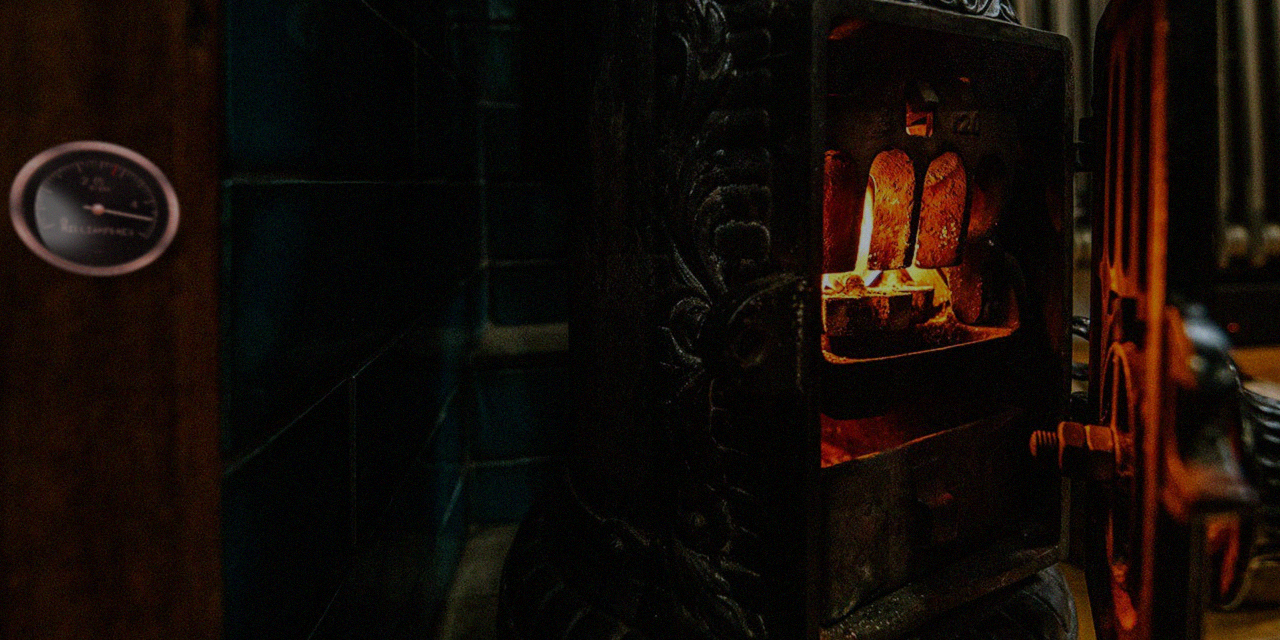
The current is **4.5** mA
